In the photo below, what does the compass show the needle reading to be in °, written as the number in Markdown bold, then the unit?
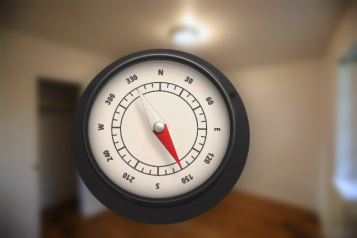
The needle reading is **150** °
